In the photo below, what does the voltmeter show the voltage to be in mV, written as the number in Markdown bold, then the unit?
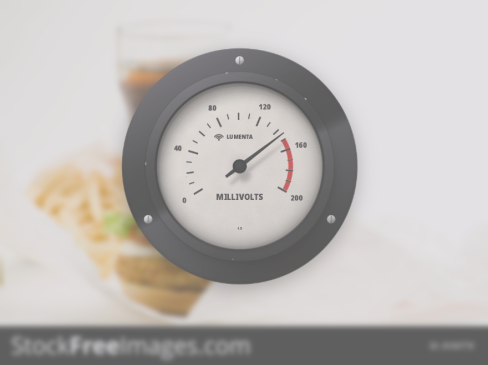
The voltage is **145** mV
